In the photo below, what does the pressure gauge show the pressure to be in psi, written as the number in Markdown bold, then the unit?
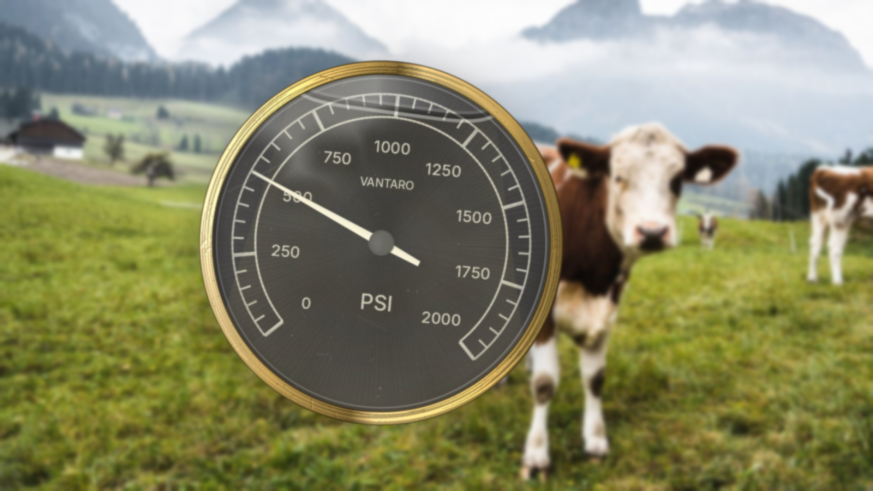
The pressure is **500** psi
